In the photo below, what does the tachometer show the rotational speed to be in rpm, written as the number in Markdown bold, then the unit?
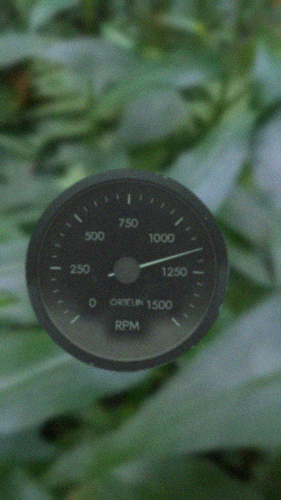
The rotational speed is **1150** rpm
